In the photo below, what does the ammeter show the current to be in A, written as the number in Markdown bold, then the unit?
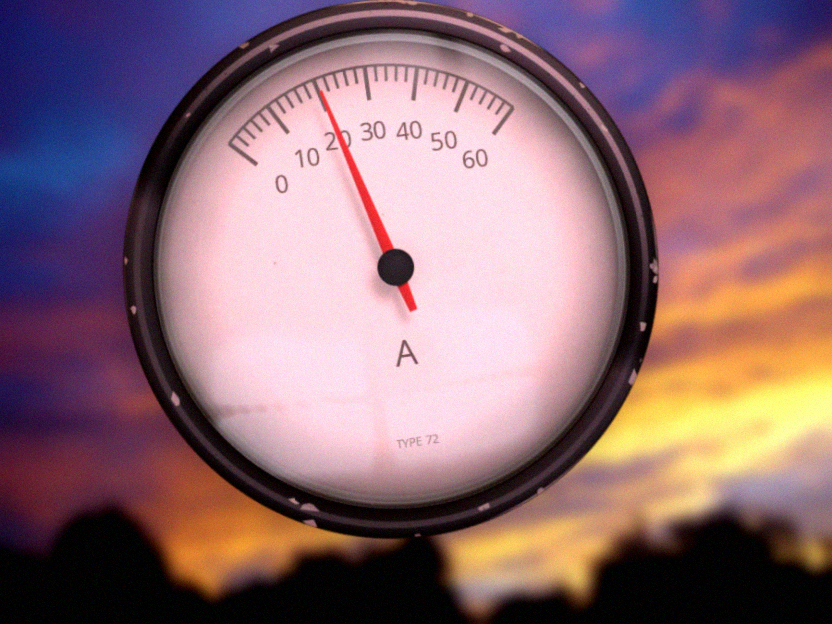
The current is **20** A
